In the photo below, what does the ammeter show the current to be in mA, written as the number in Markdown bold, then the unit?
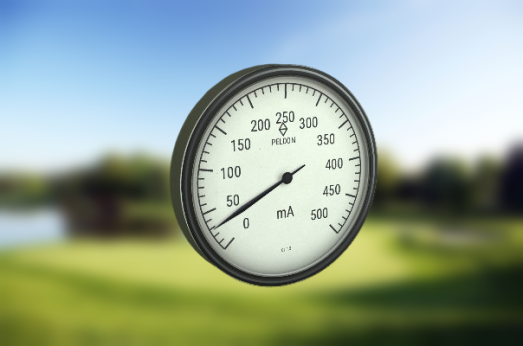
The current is **30** mA
